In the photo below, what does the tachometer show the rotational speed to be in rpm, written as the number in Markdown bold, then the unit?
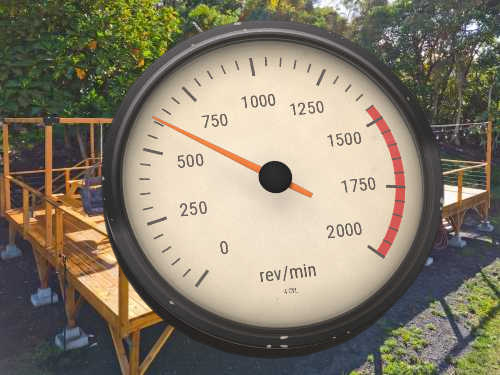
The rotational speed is **600** rpm
